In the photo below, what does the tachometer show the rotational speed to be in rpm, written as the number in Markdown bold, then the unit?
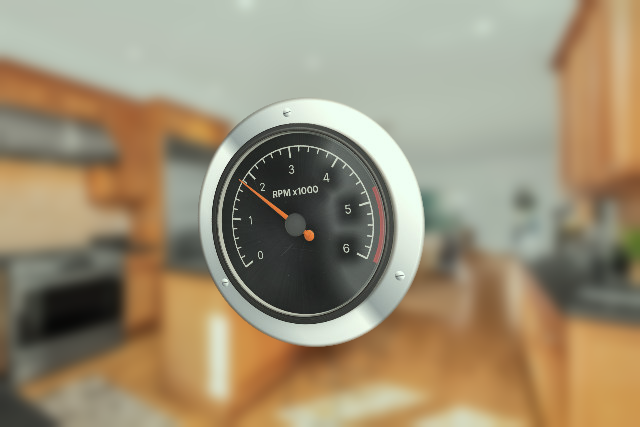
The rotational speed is **1800** rpm
